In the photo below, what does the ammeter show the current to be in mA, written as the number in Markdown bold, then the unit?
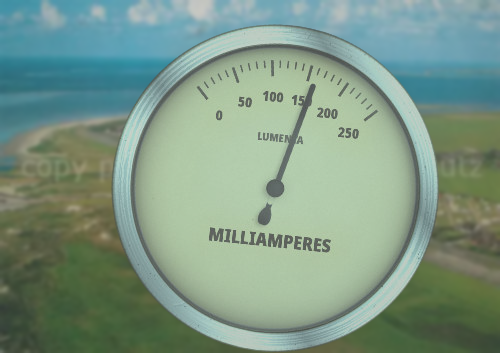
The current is **160** mA
